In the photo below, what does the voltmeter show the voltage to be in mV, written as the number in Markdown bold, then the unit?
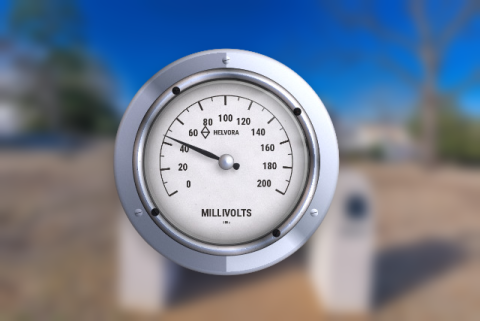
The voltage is **45** mV
